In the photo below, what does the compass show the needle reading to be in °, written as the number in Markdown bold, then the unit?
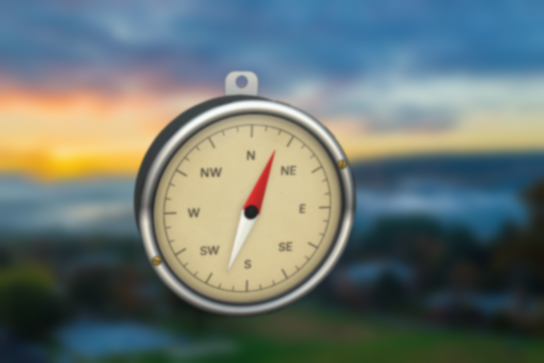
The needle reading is **20** °
